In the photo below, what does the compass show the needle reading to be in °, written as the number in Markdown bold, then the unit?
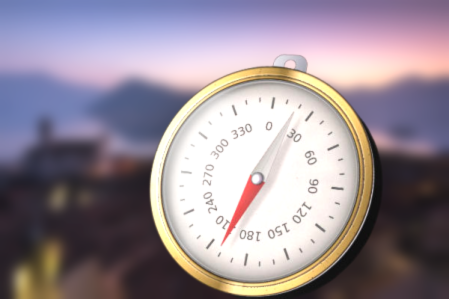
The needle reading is **200** °
